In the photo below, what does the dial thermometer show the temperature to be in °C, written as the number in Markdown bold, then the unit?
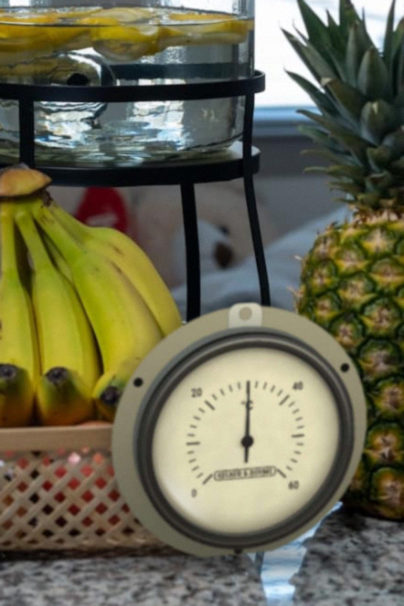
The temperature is **30** °C
